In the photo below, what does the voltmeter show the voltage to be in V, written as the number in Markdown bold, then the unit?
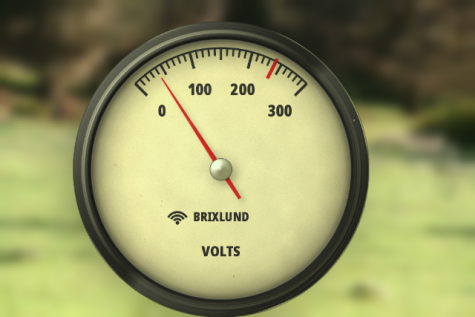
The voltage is **40** V
